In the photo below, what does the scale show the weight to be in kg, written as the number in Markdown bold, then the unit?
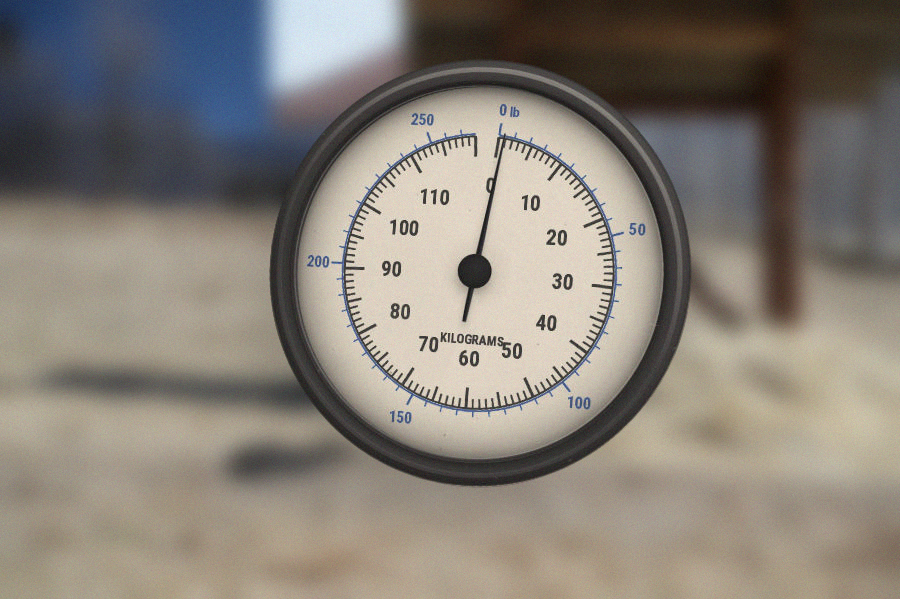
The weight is **1** kg
